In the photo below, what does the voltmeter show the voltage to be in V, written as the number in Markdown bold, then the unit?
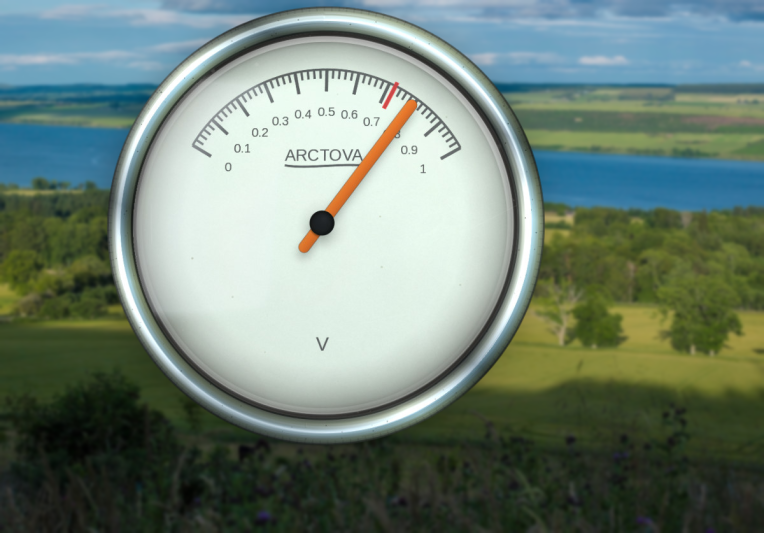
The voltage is **0.8** V
